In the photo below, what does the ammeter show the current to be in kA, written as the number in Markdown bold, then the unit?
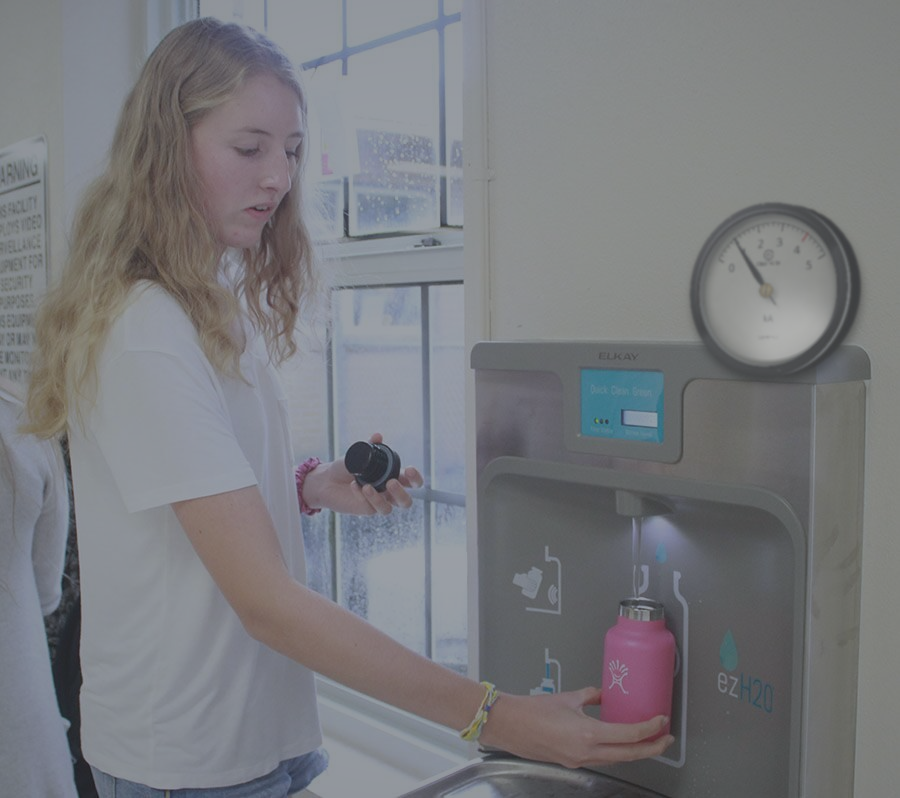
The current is **1** kA
